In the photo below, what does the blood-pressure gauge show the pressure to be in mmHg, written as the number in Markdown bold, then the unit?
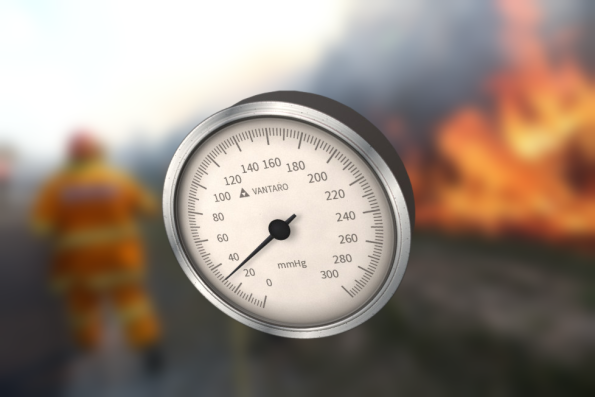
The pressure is **30** mmHg
